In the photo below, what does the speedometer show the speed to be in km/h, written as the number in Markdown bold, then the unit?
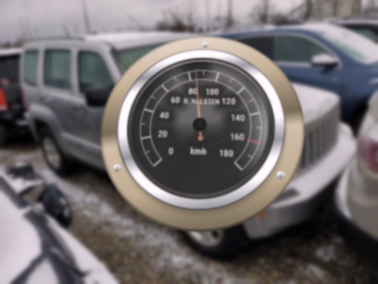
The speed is **85** km/h
